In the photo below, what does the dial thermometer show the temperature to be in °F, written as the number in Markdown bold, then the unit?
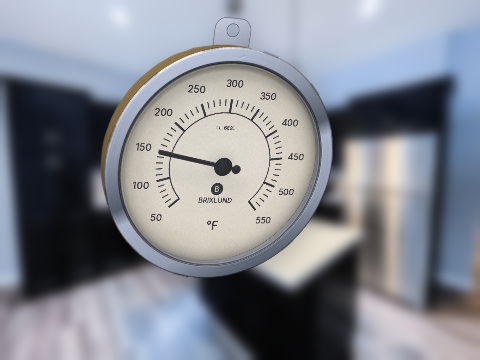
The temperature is **150** °F
